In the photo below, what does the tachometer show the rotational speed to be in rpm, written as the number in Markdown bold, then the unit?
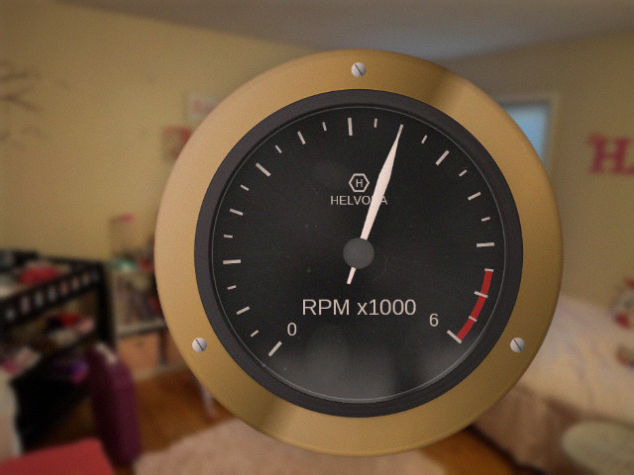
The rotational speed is **3500** rpm
